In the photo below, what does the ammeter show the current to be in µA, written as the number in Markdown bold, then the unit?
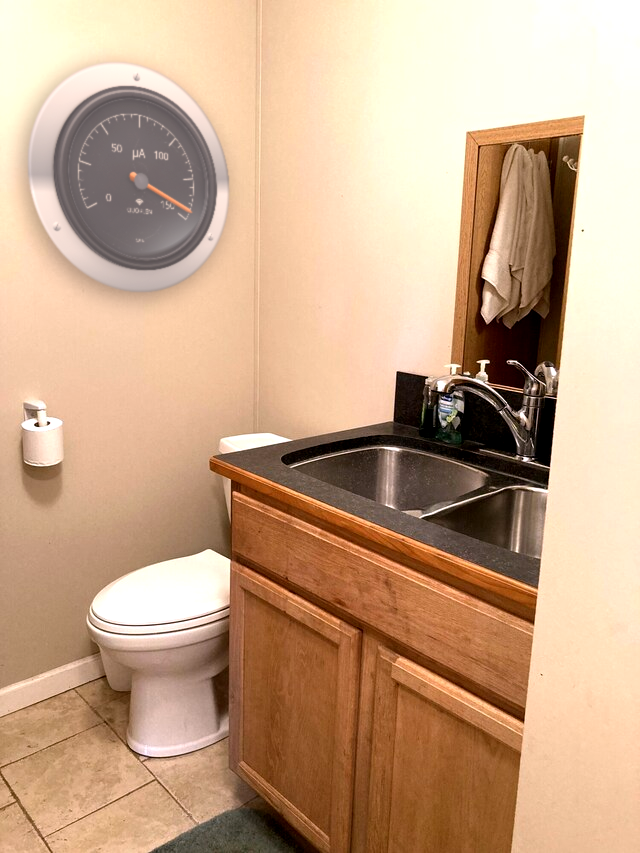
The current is **145** µA
